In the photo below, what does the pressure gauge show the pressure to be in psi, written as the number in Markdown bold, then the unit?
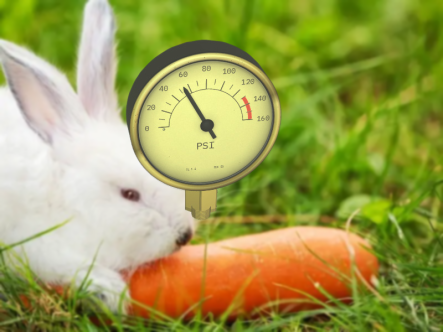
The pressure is **55** psi
